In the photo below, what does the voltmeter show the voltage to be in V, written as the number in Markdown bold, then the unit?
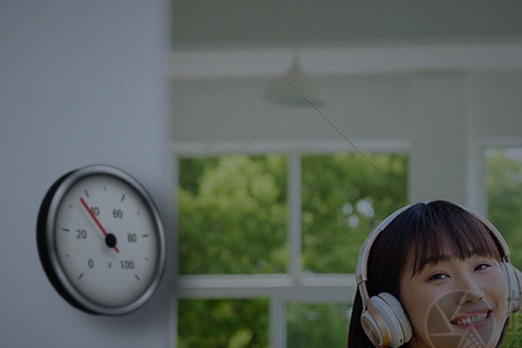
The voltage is **35** V
